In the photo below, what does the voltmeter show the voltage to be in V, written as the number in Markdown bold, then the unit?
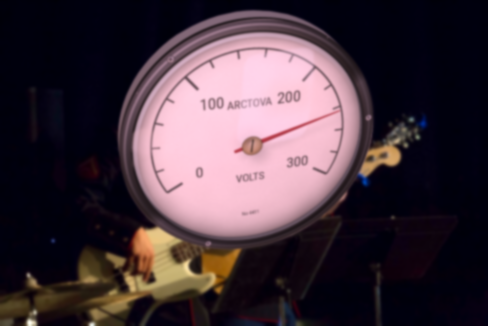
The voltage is **240** V
